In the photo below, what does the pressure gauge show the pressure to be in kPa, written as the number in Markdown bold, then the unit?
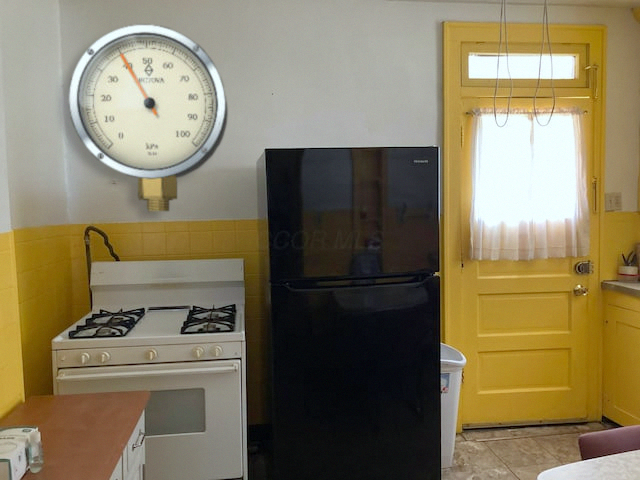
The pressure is **40** kPa
